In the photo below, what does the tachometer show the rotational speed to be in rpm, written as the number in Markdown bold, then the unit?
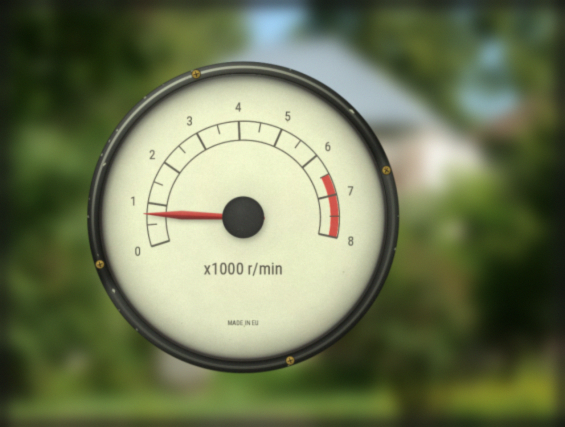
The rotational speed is **750** rpm
